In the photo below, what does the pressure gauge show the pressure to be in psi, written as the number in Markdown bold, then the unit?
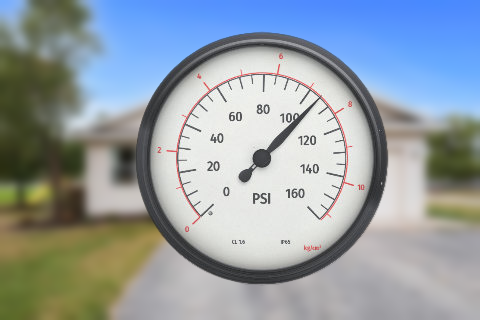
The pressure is **105** psi
